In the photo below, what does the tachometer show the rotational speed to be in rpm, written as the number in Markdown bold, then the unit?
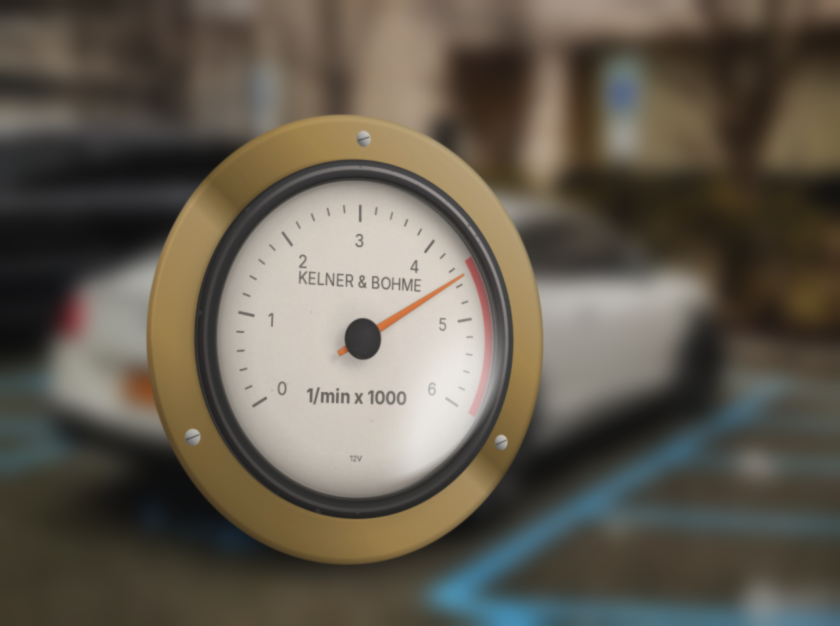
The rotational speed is **4500** rpm
